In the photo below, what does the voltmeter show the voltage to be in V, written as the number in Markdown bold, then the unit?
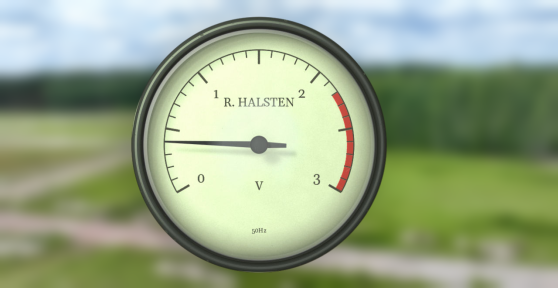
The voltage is **0.4** V
